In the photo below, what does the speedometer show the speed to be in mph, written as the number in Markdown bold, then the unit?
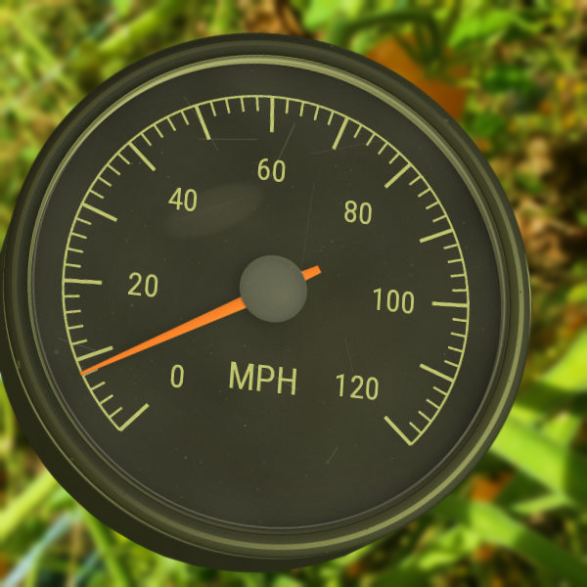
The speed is **8** mph
